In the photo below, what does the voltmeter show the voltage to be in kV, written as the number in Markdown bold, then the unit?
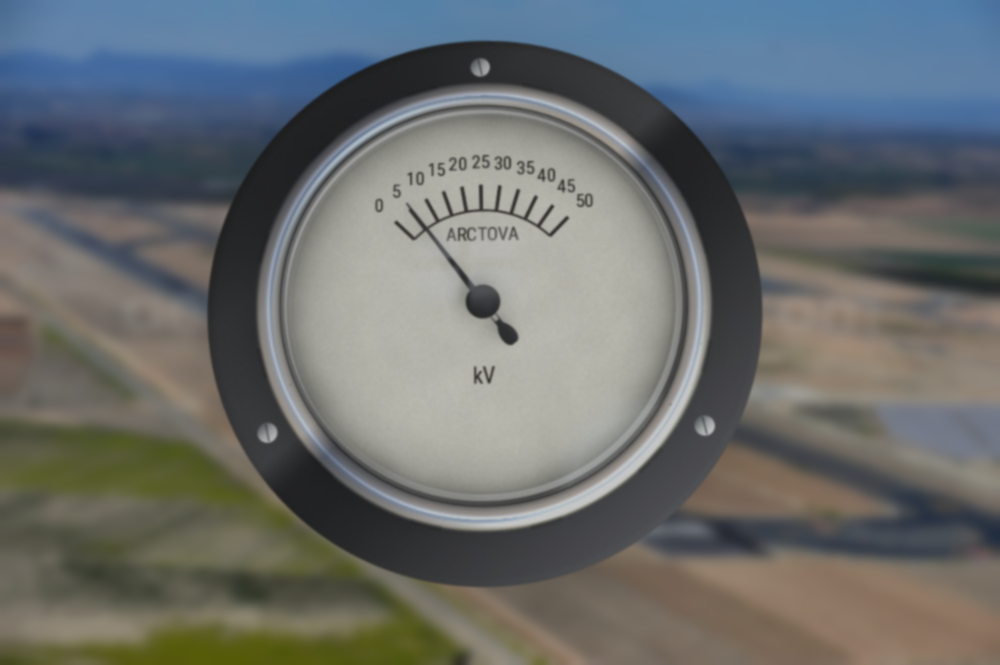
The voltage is **5** kV
